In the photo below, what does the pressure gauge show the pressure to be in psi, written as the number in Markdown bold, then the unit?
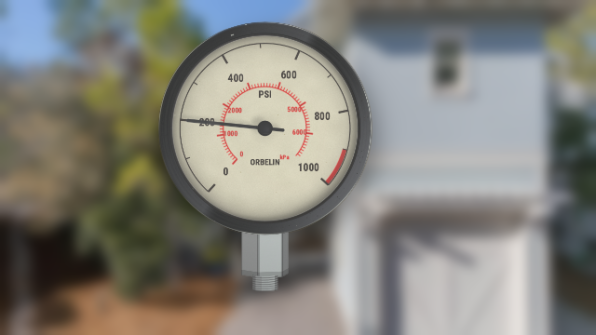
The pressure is **200** psi
